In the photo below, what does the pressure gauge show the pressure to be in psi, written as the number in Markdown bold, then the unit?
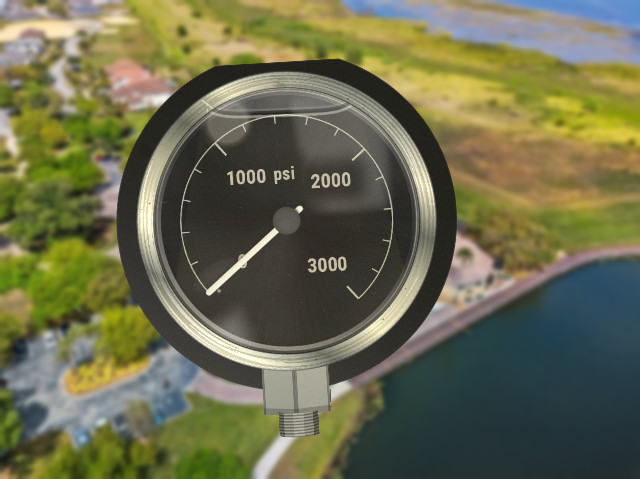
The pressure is **0** psi
